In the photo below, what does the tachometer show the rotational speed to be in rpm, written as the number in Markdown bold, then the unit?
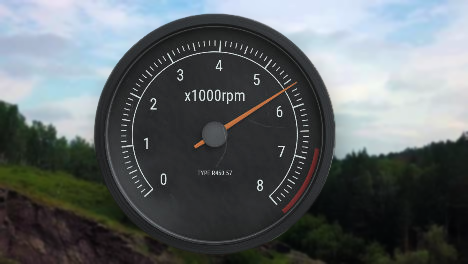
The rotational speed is **5600** rpm
